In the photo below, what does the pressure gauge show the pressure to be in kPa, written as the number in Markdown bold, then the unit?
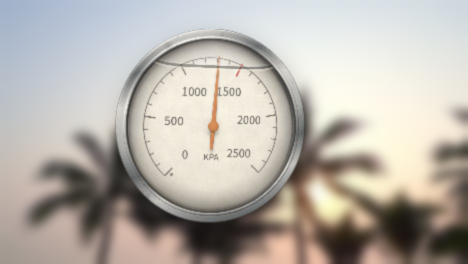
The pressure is **1300** kPa
